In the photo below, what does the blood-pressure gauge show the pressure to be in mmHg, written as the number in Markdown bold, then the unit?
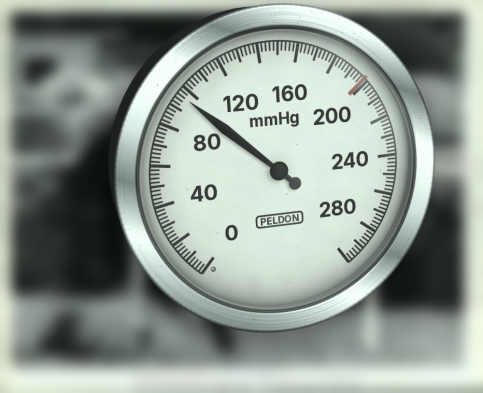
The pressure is **96** mmHg
